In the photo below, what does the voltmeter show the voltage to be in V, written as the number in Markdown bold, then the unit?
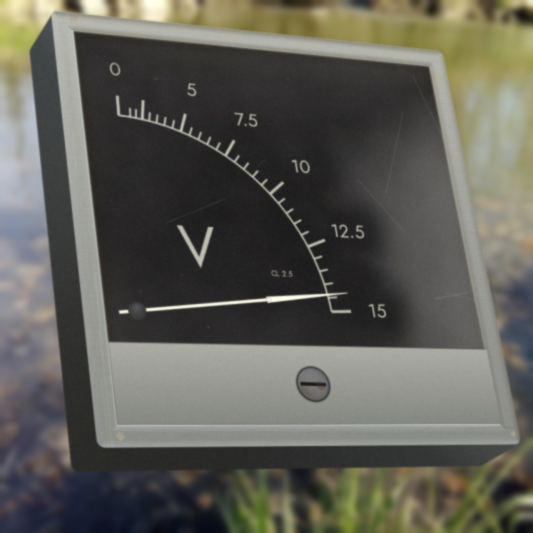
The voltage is **14.5** V
